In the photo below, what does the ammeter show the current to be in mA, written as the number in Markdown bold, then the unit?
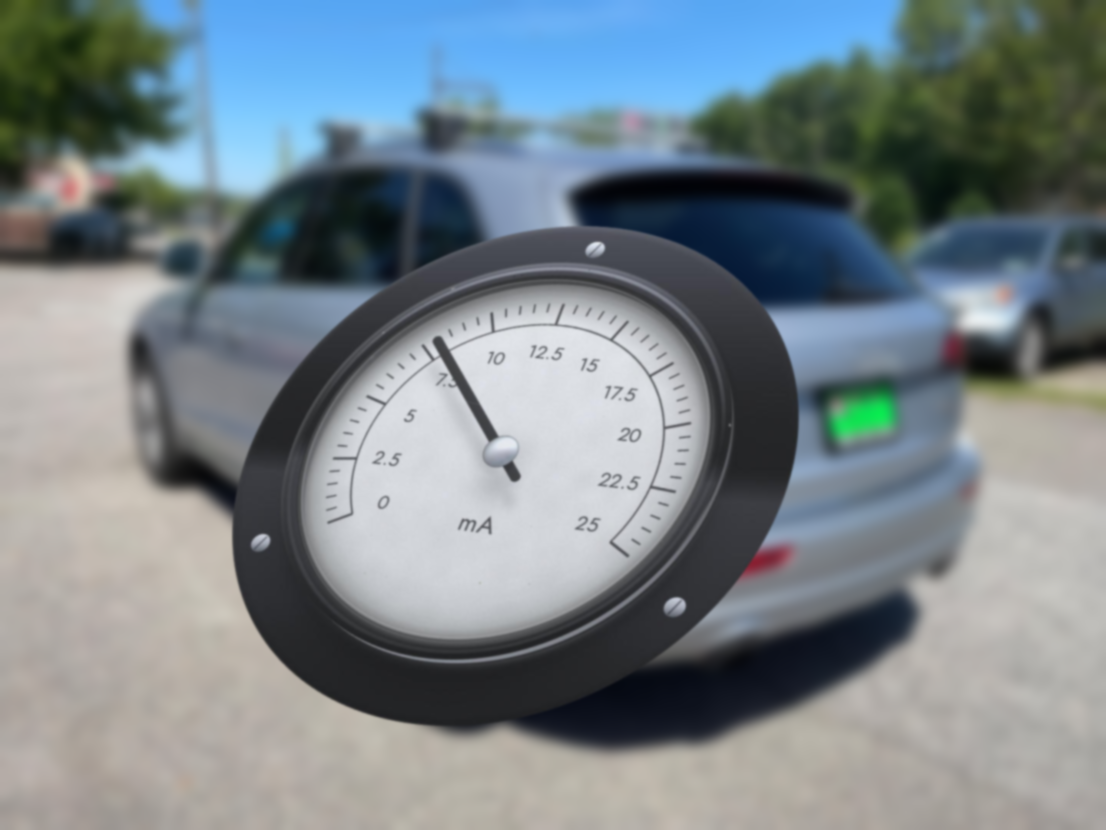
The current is **8** mA
